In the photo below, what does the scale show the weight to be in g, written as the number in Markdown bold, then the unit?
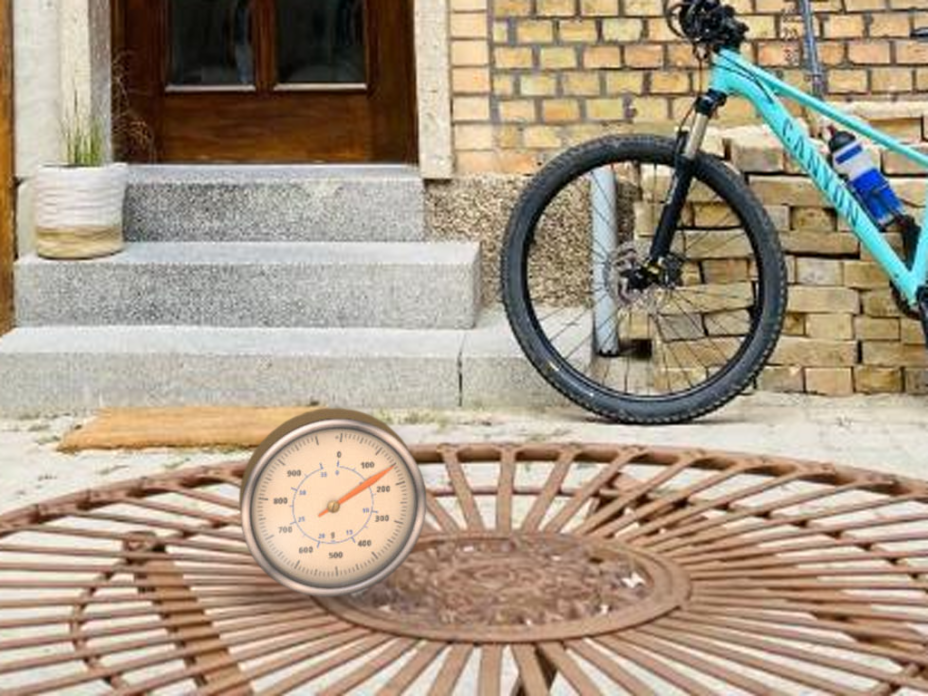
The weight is **150** g
